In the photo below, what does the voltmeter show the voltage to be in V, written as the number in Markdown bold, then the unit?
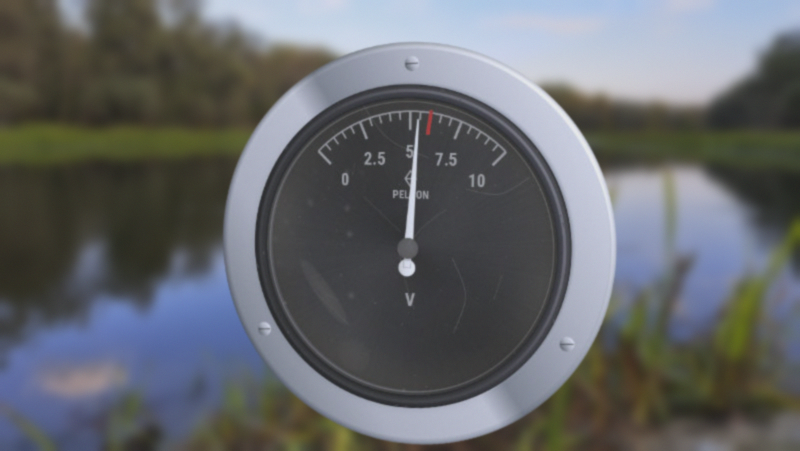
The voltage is **5.5** V
